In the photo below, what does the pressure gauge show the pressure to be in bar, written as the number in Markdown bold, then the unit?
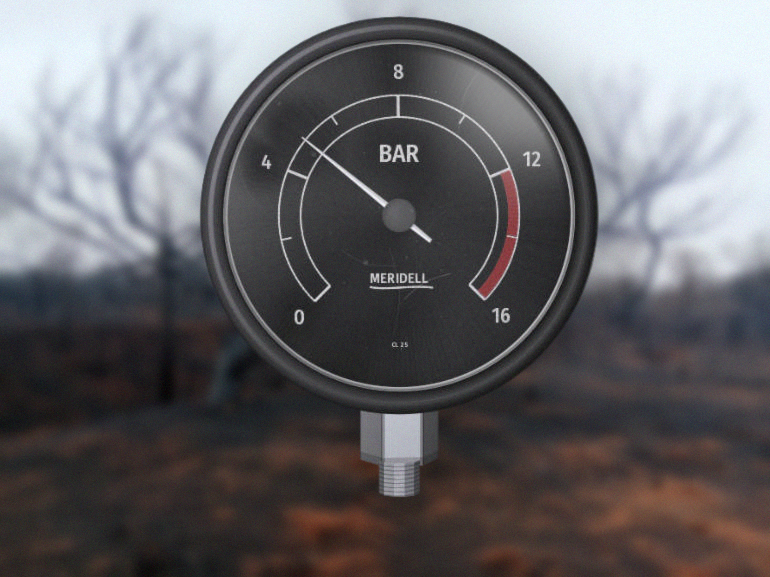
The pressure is **5** bar
